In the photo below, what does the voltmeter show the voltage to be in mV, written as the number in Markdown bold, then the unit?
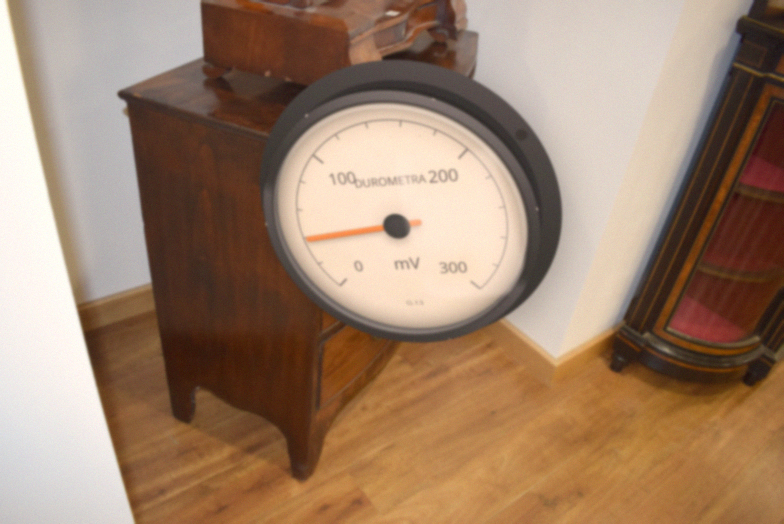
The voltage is **40** mV
